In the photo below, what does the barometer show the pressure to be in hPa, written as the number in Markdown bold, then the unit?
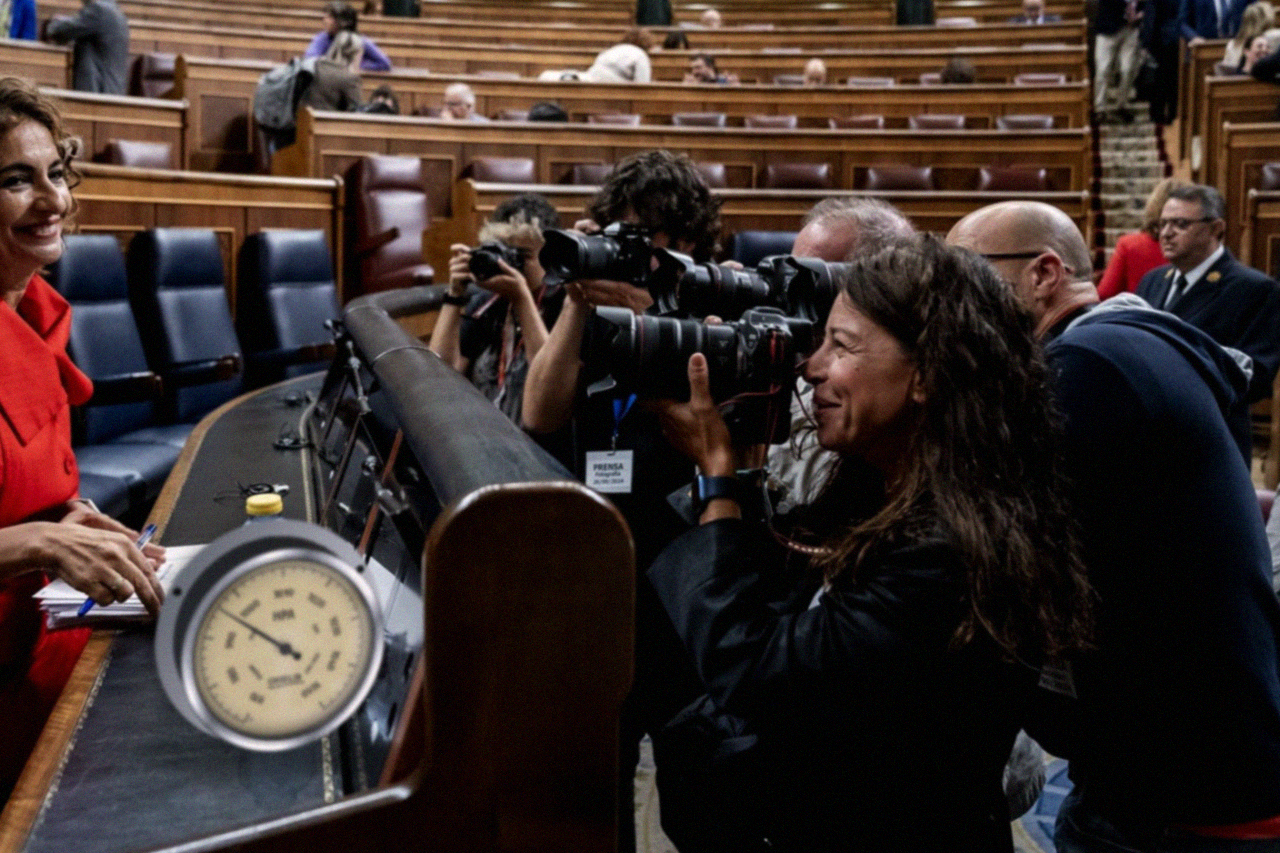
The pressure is **996** hPa
